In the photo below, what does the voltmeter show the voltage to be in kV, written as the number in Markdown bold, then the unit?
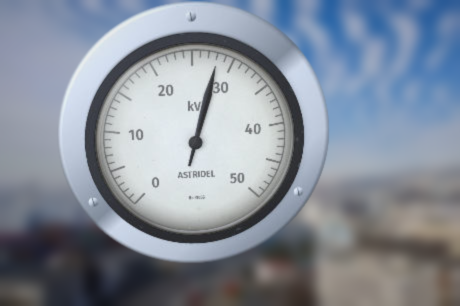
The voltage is **28** kV
